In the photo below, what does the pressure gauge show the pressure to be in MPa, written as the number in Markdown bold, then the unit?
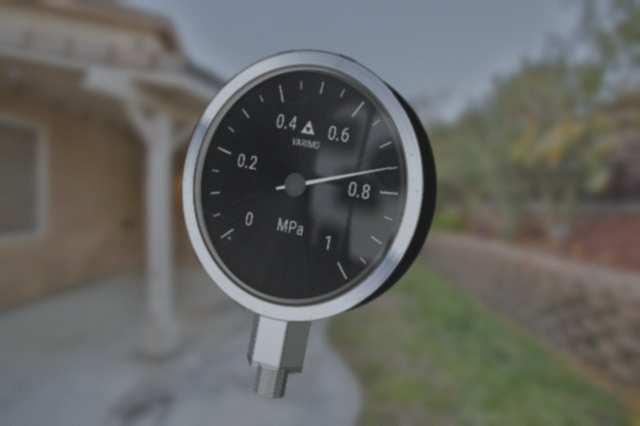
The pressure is **0.75** MPa
